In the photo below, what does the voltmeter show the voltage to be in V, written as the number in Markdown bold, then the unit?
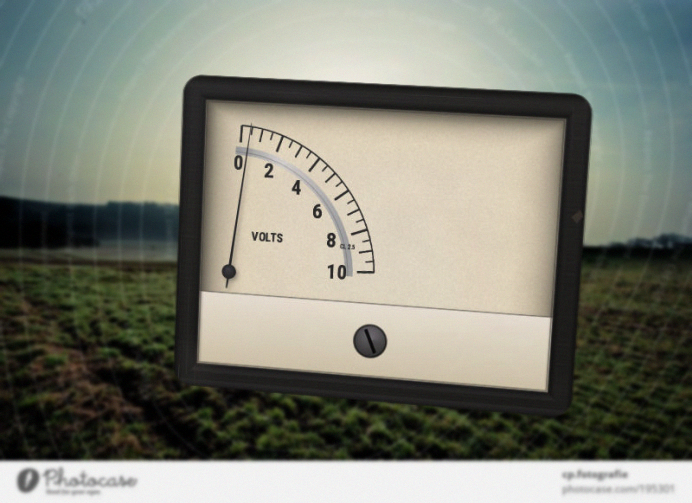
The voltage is **0.5** V
